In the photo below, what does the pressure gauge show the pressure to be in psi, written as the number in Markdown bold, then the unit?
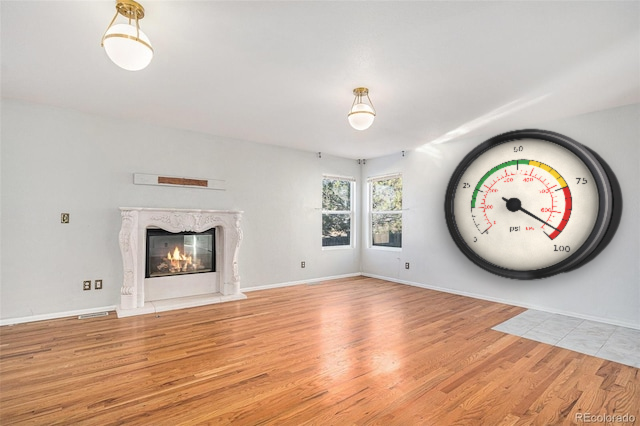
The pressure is **95** psi
